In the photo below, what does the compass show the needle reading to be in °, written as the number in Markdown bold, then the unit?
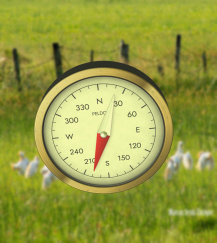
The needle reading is **200** °
